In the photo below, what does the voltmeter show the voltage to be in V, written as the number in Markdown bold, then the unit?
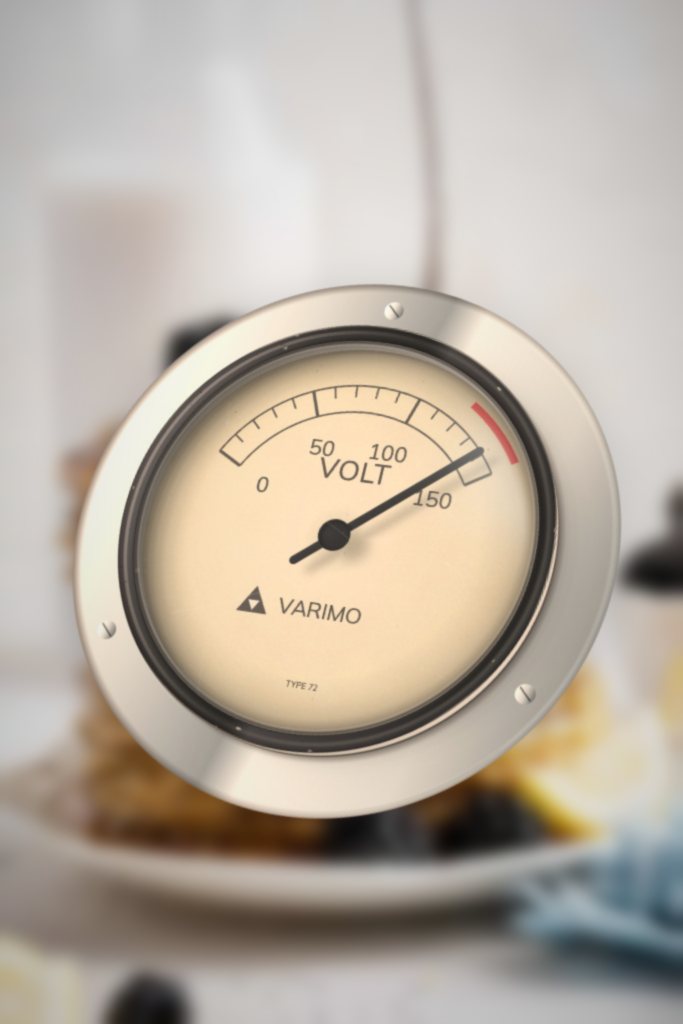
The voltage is **140** V
